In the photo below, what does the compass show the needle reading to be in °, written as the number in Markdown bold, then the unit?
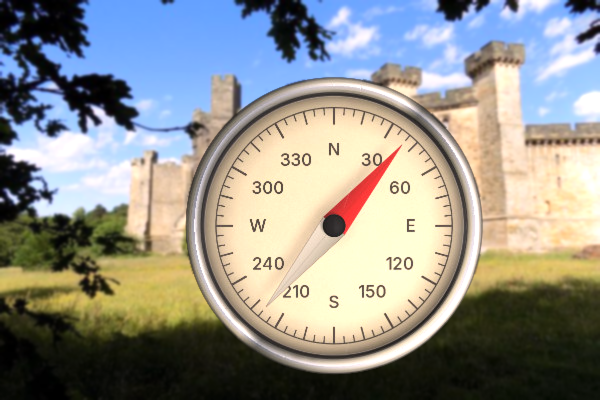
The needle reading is **40** °
